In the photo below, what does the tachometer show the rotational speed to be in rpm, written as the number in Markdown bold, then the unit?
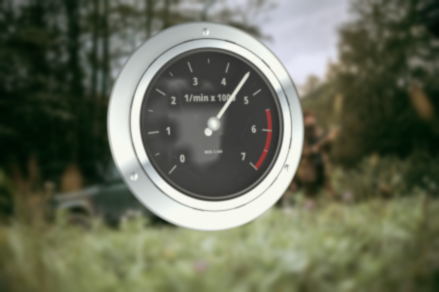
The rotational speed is **4500** rpm
